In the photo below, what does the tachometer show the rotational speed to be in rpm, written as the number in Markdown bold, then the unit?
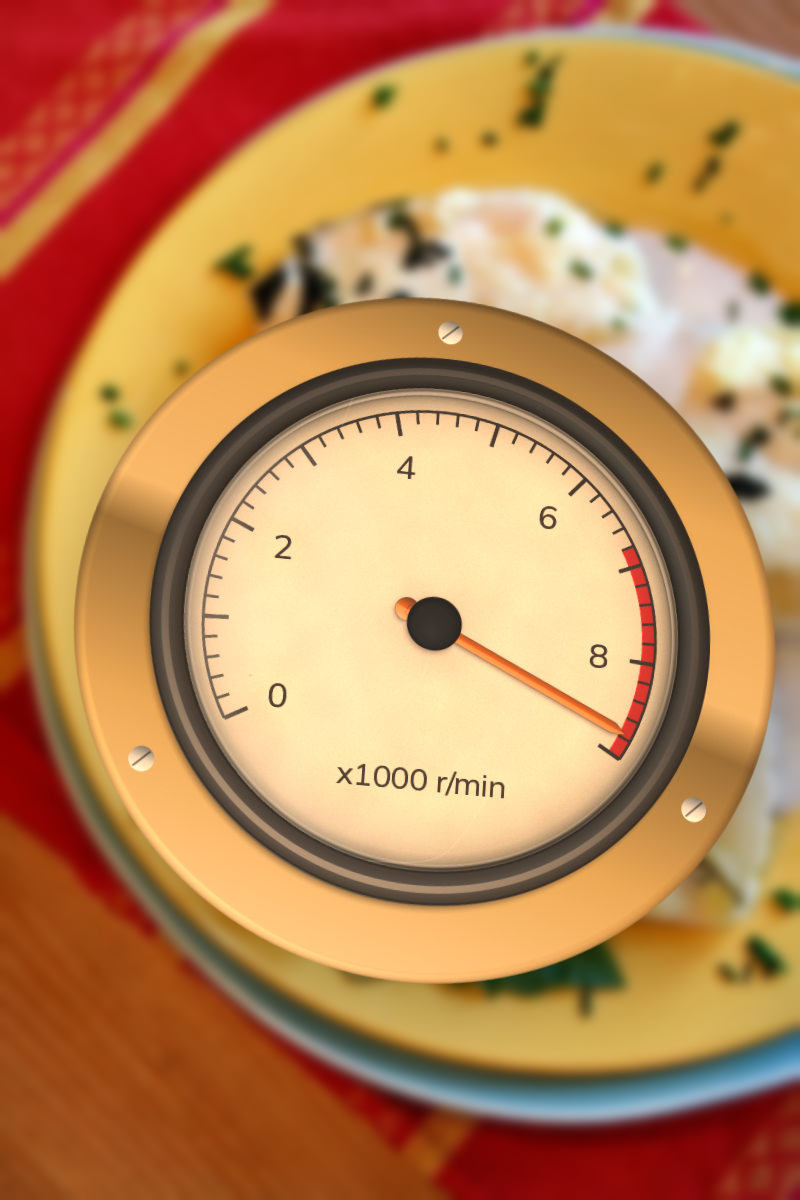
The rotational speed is **8800** rpm
